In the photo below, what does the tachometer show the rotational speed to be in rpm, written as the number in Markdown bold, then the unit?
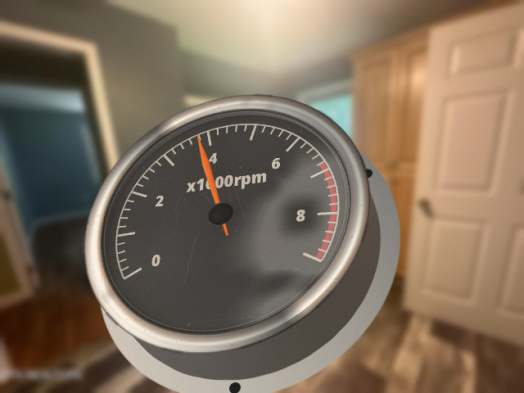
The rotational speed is **3800** rpm
